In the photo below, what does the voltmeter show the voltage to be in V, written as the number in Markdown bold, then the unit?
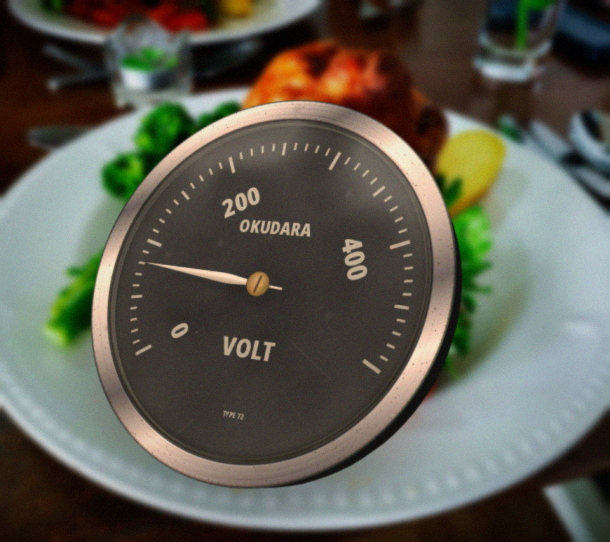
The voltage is **80** V
